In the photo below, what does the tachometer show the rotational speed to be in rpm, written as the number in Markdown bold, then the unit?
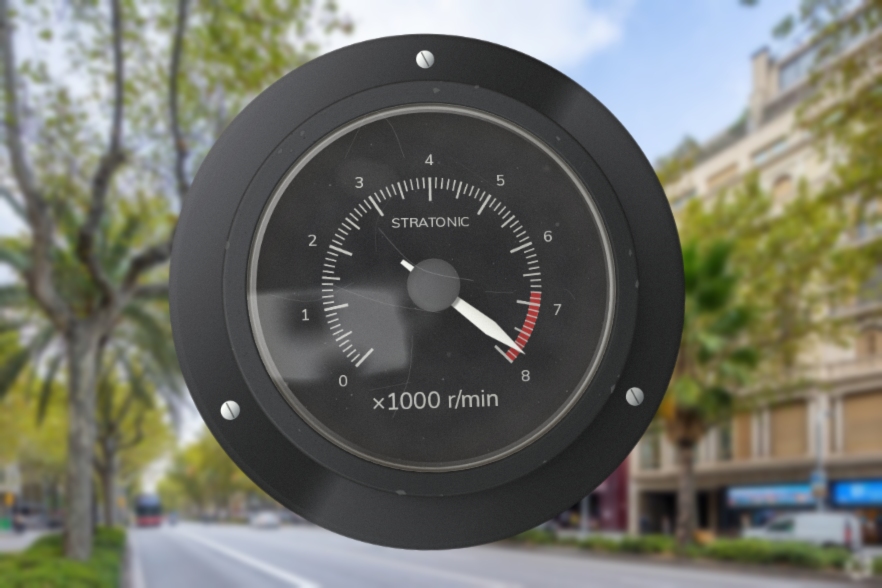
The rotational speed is **7800** rpm
